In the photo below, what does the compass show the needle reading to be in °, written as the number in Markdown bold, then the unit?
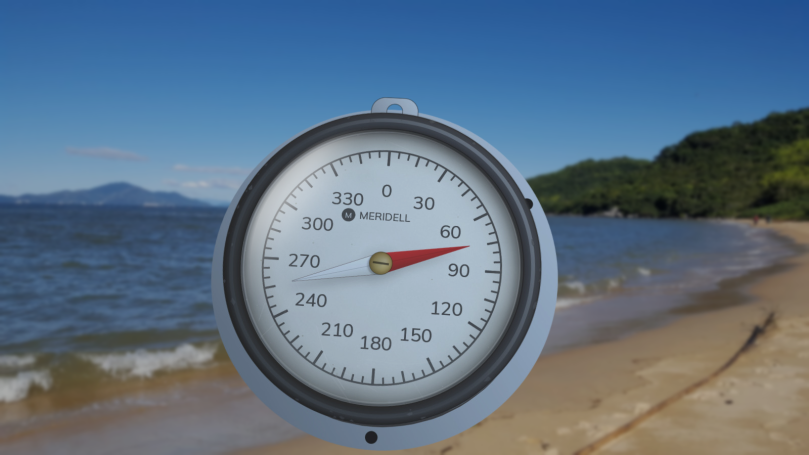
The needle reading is **75** °
